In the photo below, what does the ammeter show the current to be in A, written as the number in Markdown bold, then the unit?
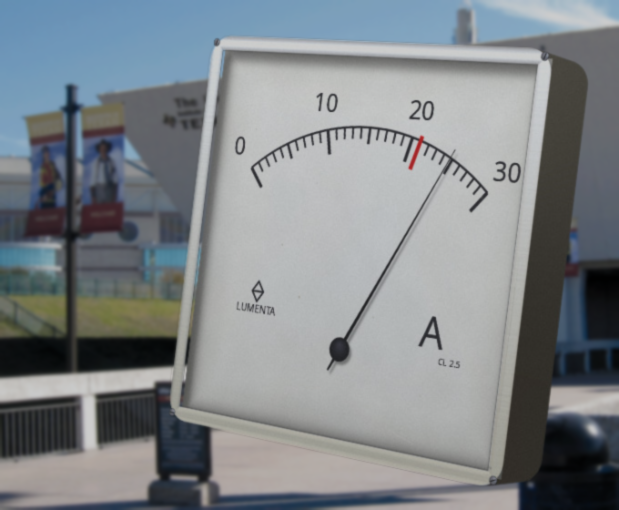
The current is **25** A
